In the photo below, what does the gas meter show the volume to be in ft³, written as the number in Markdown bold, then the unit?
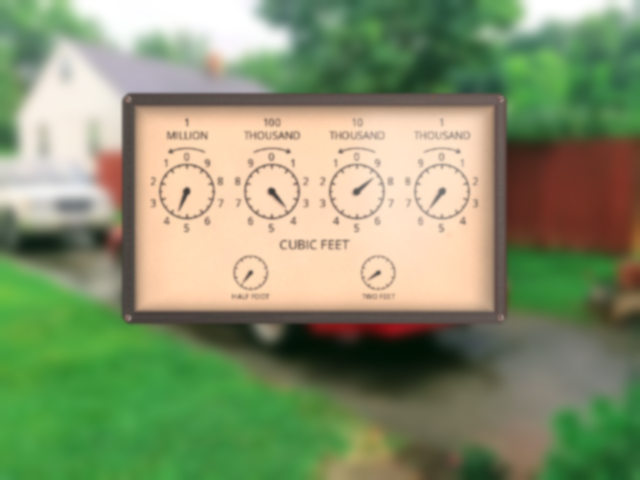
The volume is **438600** ft³
